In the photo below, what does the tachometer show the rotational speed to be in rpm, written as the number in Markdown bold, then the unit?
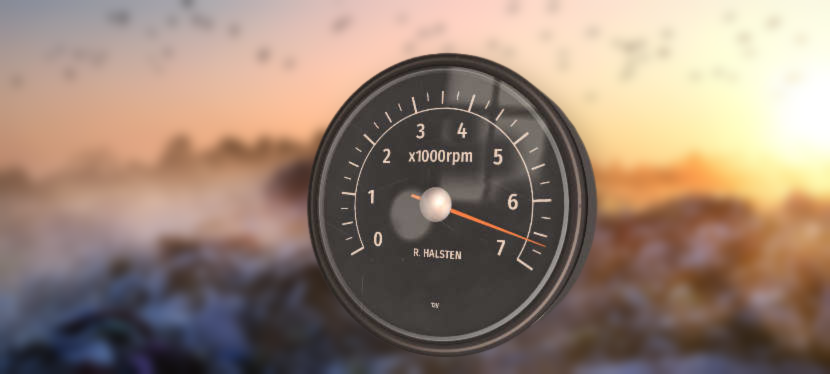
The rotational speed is **6625** rpm
